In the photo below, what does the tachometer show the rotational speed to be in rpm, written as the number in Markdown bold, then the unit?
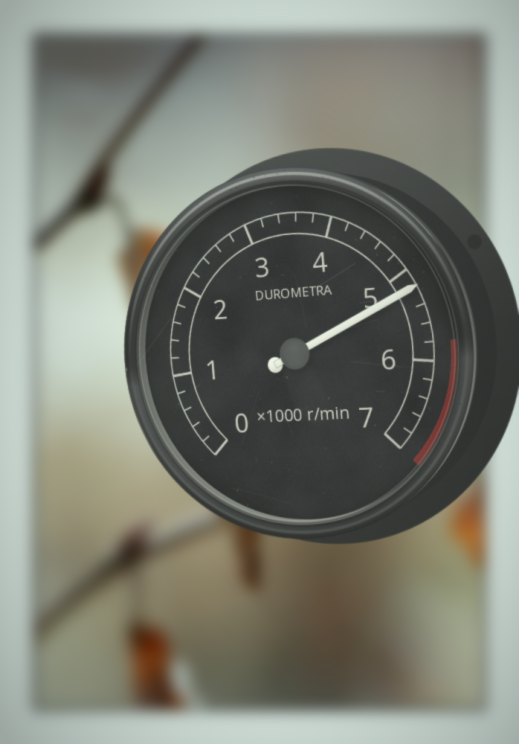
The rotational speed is **5200** rpm
